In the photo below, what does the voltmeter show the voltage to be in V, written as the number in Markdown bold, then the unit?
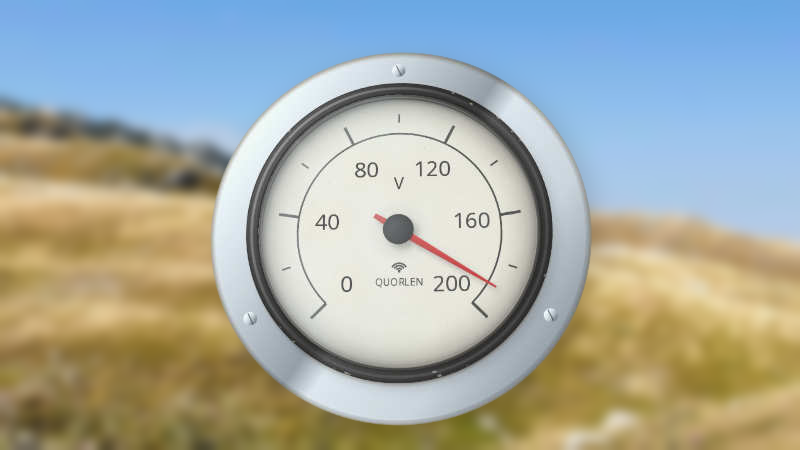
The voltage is **190** V
